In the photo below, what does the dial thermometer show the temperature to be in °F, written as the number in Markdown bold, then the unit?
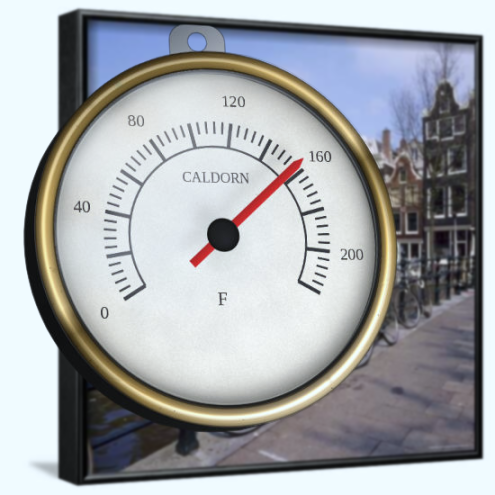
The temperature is **156** °F
